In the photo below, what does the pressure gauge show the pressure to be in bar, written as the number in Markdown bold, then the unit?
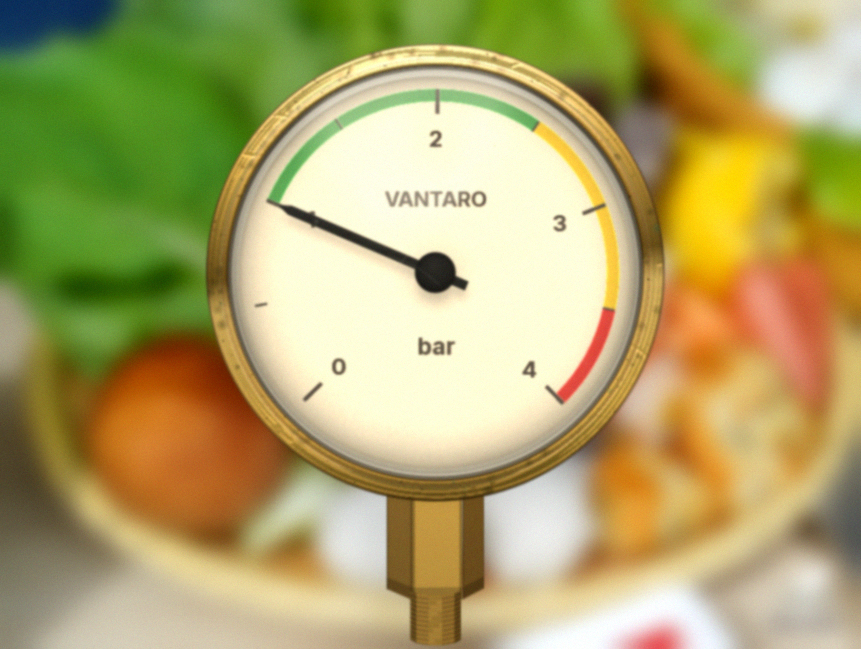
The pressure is **1** bar
